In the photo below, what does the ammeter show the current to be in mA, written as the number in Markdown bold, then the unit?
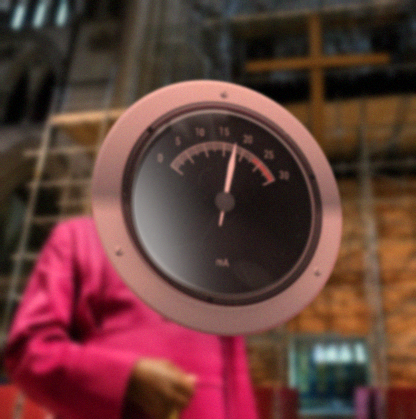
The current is **17.5** mA
